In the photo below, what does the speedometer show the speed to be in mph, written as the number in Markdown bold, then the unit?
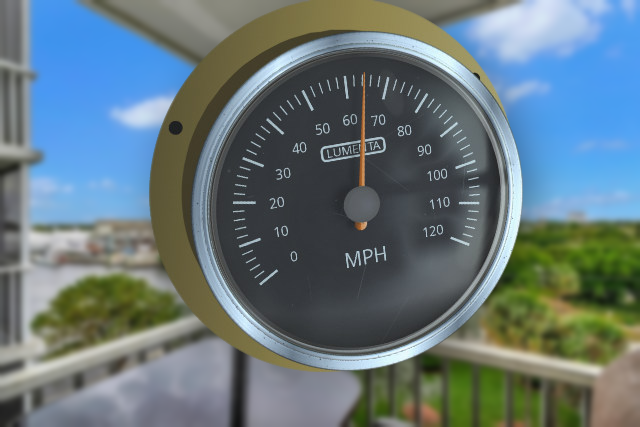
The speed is **64** mph
